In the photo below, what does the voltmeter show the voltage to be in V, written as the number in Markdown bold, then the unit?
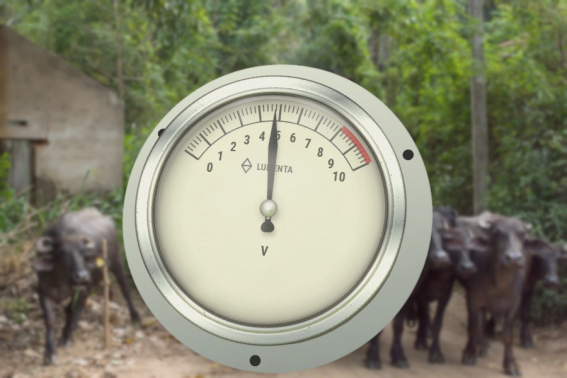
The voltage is **4.8** V
